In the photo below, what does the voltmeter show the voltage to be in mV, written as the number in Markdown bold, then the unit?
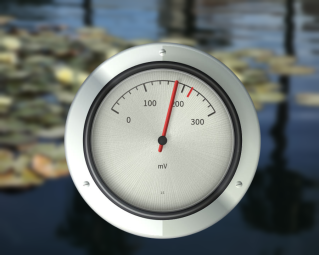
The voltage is **180** mV
